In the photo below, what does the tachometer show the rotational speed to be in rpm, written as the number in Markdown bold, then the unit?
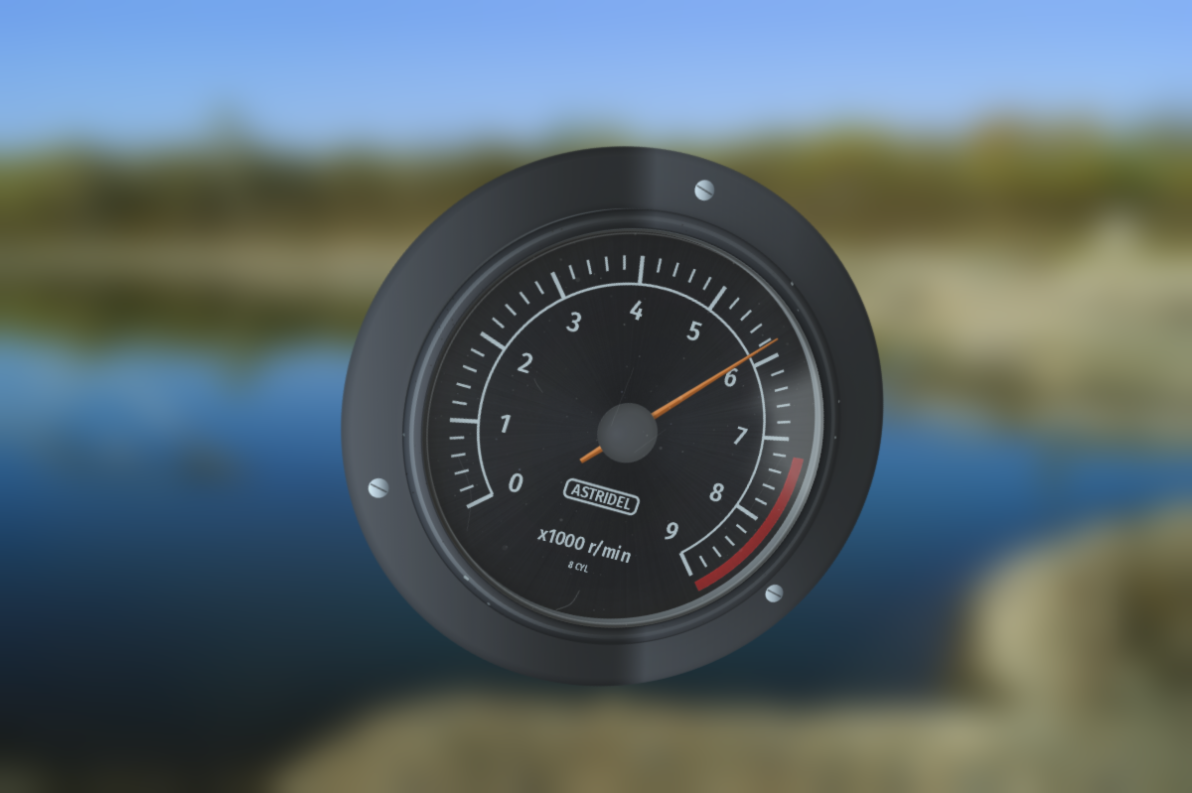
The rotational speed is **5800** rpm
